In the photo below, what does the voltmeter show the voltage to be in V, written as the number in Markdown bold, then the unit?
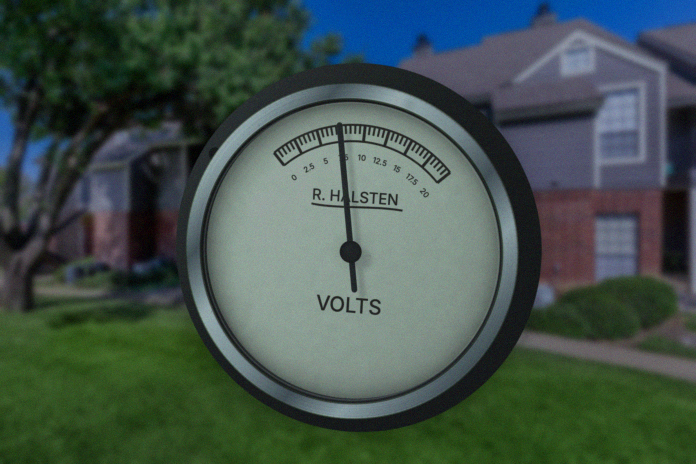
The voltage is **7.5** V
